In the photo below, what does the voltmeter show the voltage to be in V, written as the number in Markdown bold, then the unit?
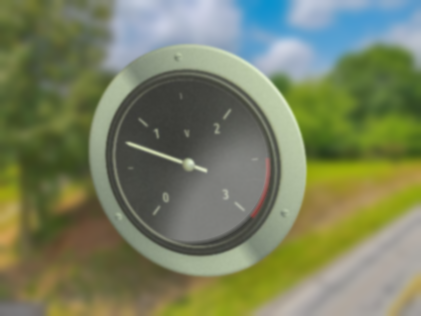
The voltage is **0.75** V
